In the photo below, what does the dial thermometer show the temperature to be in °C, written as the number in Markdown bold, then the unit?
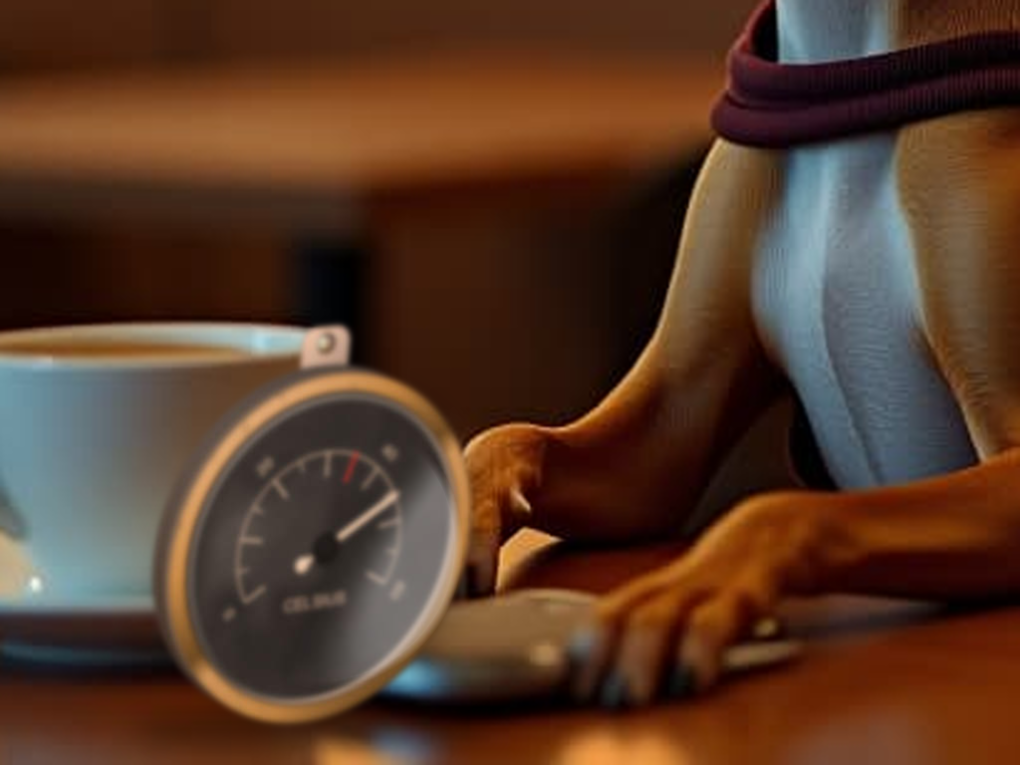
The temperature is **45** °C
